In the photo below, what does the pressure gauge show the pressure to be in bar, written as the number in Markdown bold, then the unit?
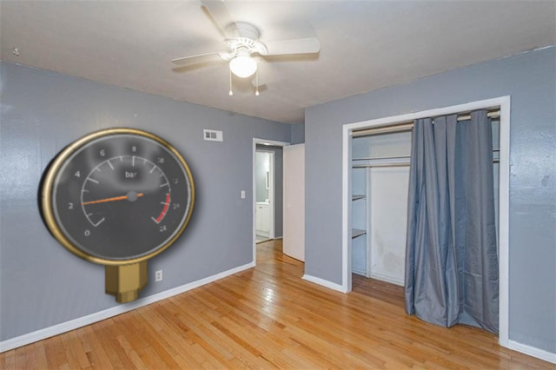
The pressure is **2** bar
